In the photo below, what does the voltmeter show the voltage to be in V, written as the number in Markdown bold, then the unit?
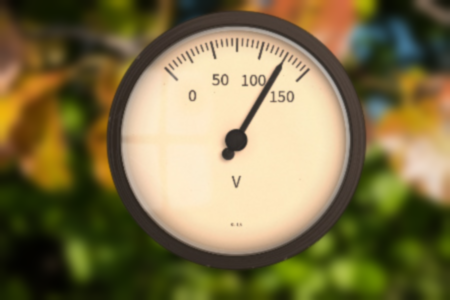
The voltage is **125** V
